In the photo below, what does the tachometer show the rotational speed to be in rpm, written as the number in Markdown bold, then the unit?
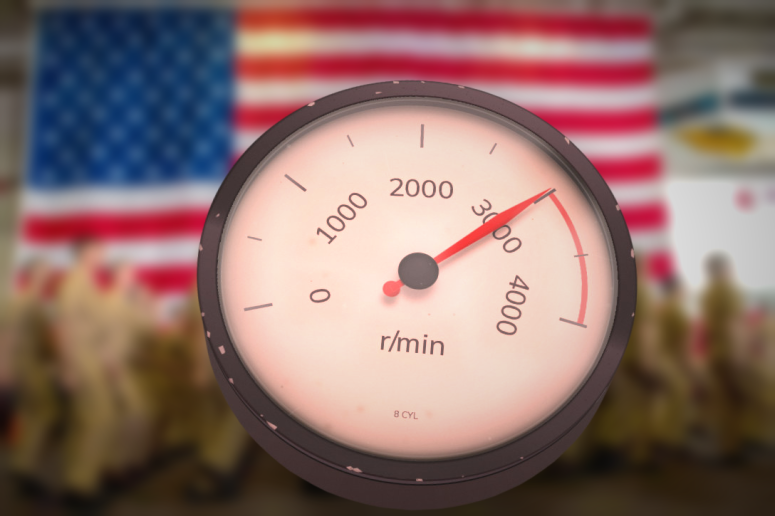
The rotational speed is **3000** rpm
